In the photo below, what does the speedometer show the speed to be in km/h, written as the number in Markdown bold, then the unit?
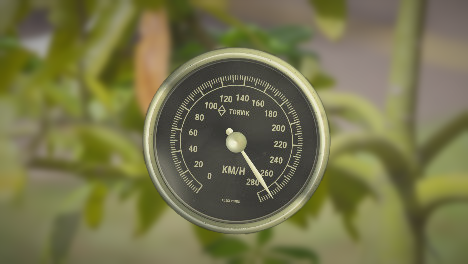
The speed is **270** km/h
